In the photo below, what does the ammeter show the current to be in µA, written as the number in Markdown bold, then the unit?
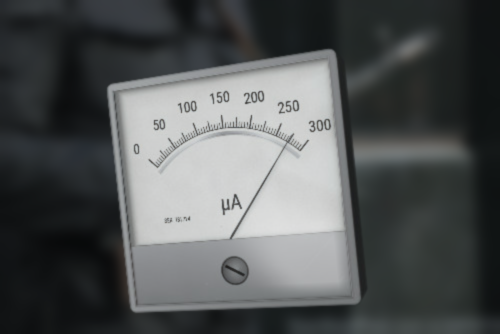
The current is **275** µA
